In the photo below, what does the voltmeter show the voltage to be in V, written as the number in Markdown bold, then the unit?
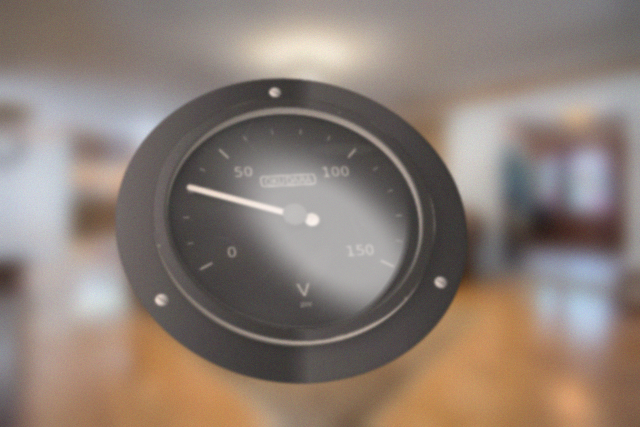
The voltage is **30** V
